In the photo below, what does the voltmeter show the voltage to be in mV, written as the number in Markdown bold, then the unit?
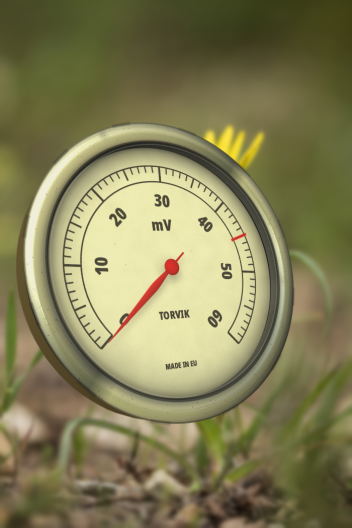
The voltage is **0** mV
